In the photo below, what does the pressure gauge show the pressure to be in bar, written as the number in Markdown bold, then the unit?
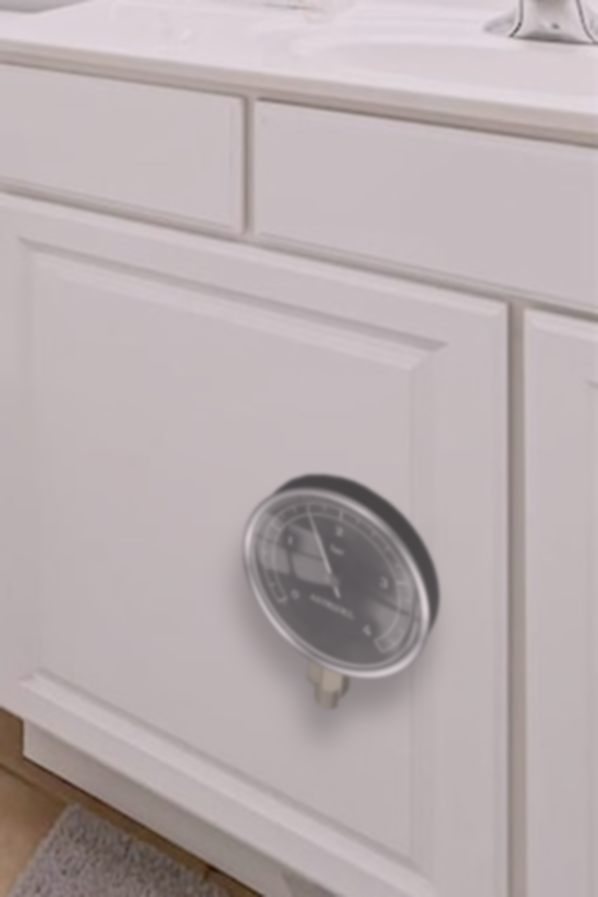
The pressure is **1.6** bar
